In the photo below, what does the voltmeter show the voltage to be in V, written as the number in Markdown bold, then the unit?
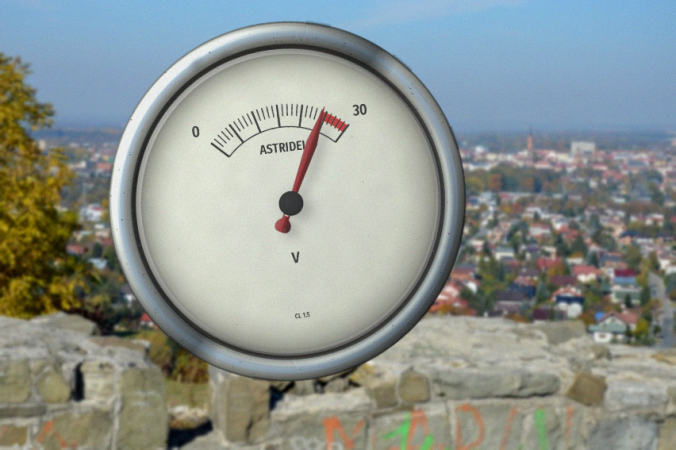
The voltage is **24** V
